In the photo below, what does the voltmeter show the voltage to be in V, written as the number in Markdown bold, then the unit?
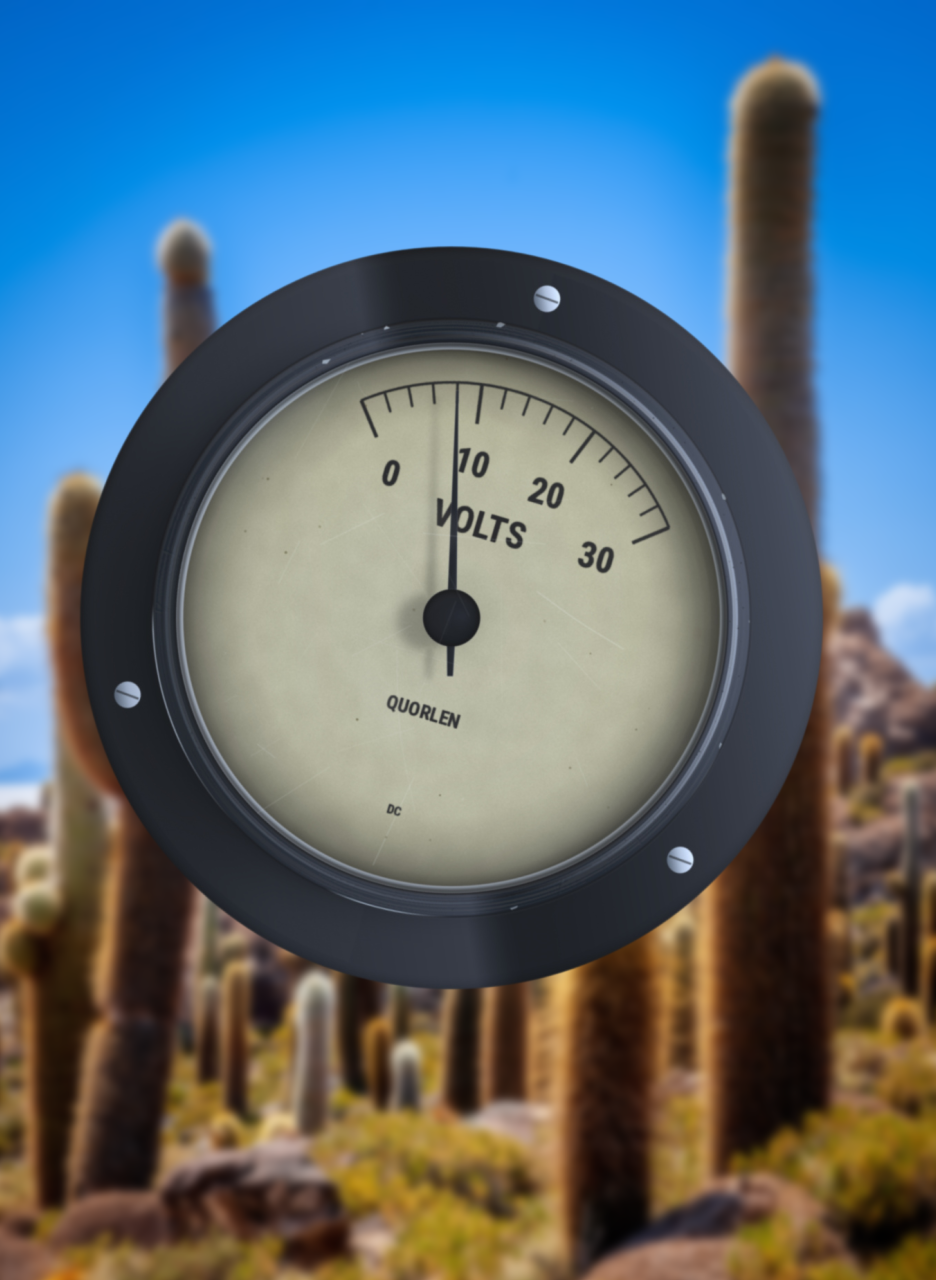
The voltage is **8** V
